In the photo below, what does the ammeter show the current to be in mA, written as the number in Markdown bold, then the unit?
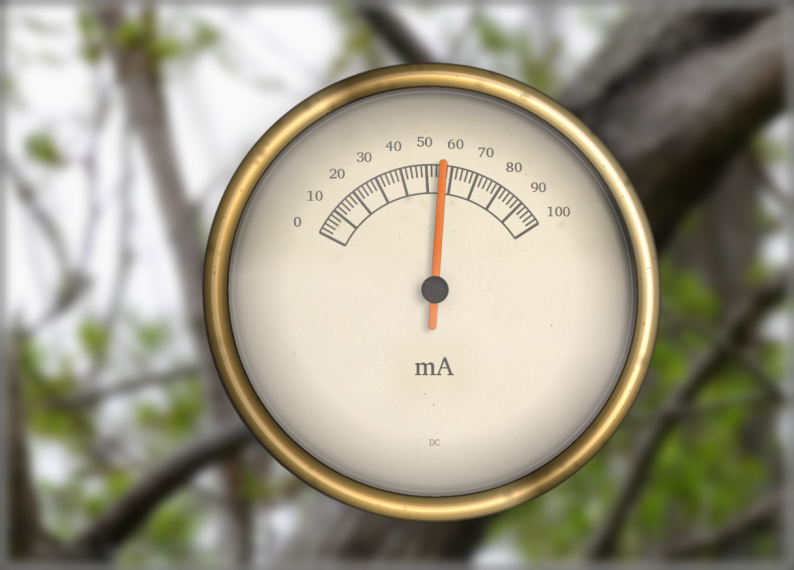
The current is **56** mA
